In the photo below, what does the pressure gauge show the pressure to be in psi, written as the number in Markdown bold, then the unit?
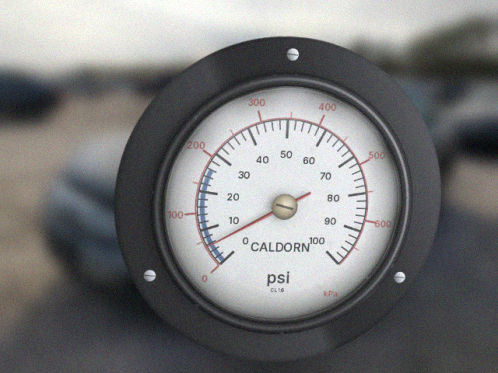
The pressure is **6** psi
